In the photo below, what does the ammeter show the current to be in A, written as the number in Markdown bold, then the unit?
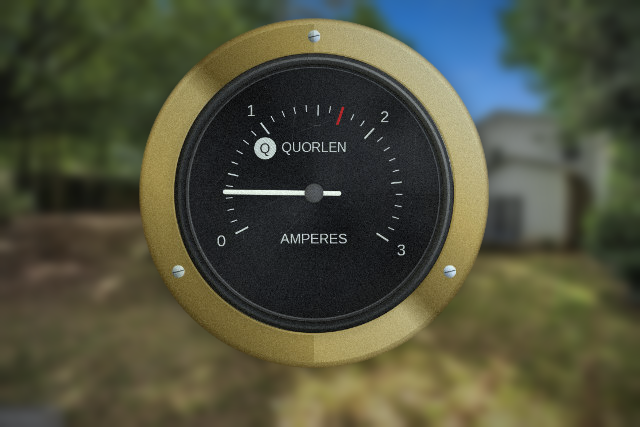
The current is **0.35** A
